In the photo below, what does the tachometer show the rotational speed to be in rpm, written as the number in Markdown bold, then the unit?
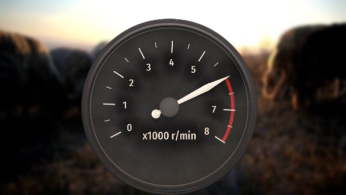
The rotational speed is **6000** rpm
